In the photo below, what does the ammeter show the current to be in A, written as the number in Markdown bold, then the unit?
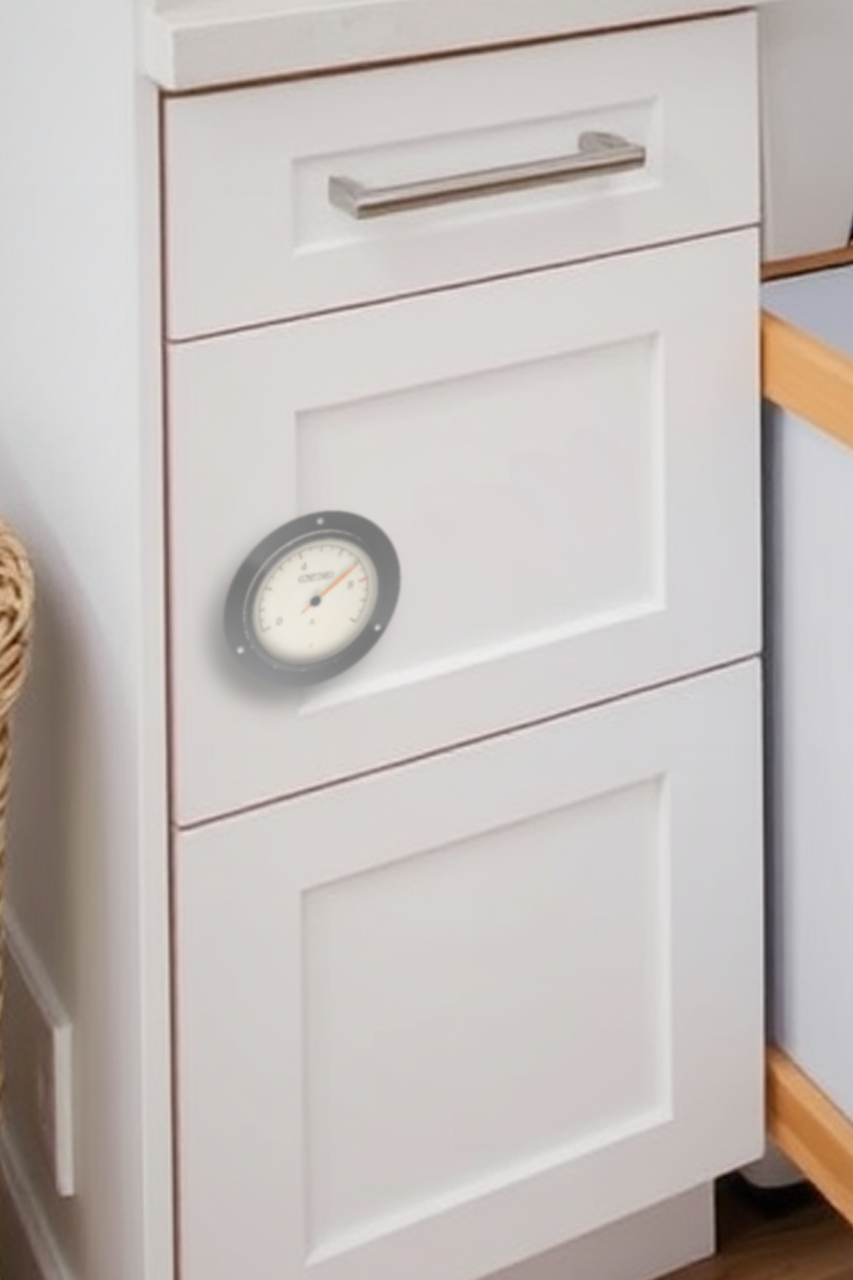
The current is **7** A
